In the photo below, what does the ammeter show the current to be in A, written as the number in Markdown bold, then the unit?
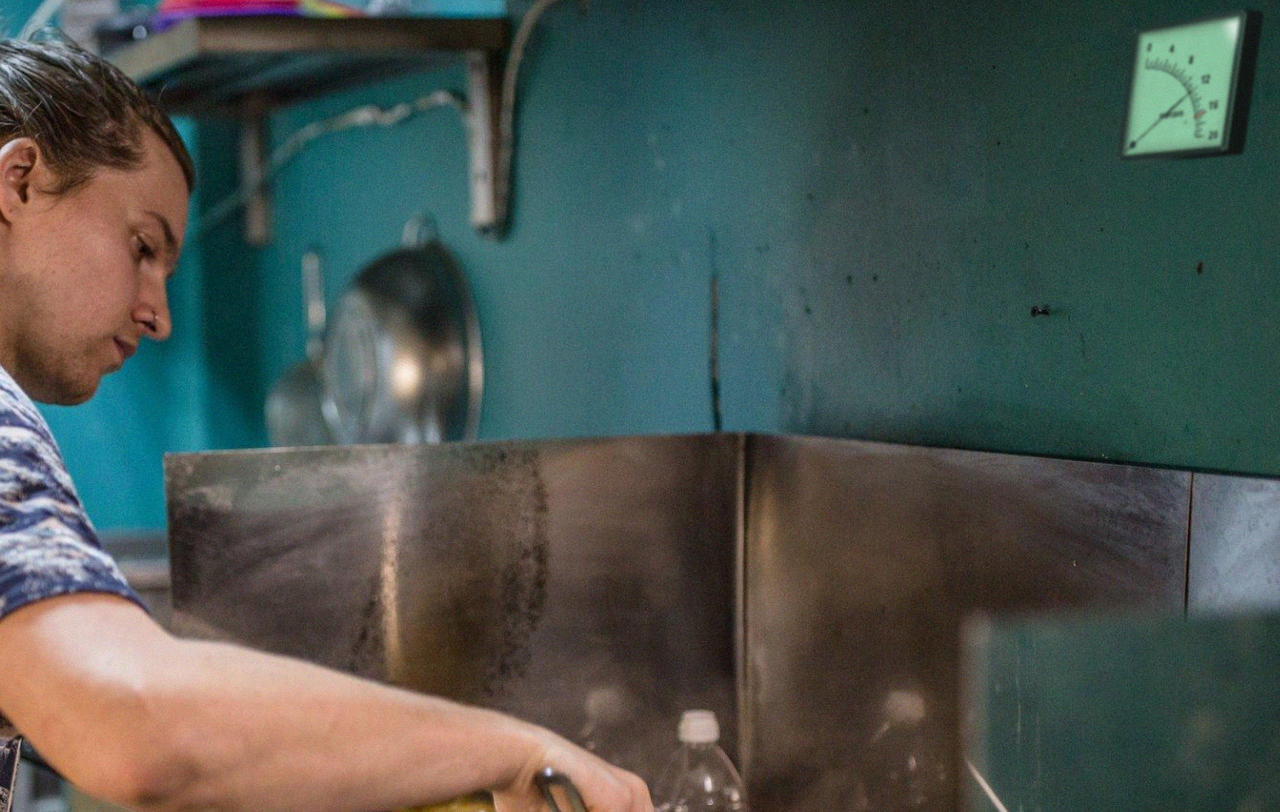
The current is **12** A
